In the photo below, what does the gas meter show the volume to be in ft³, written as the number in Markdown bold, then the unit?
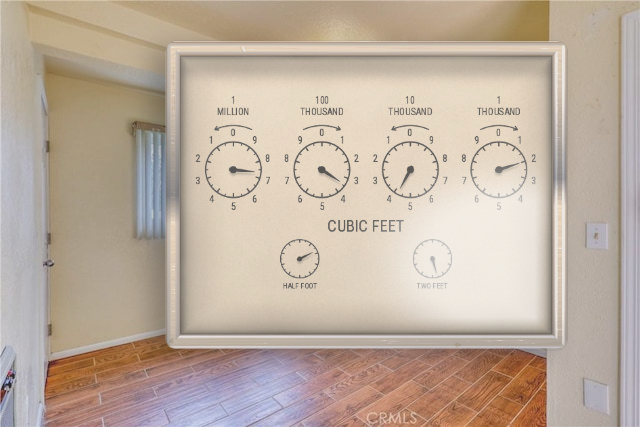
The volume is **734200** ft³
